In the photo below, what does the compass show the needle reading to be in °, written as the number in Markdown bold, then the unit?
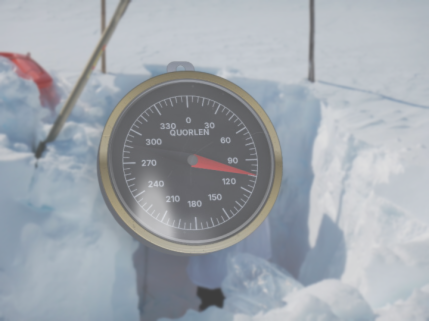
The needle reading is **105** °
